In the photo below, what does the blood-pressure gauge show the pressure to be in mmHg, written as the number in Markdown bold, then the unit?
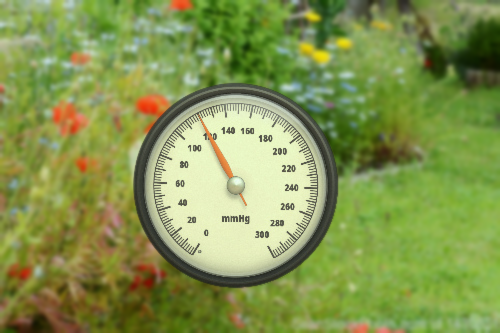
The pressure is **120** mmHg
